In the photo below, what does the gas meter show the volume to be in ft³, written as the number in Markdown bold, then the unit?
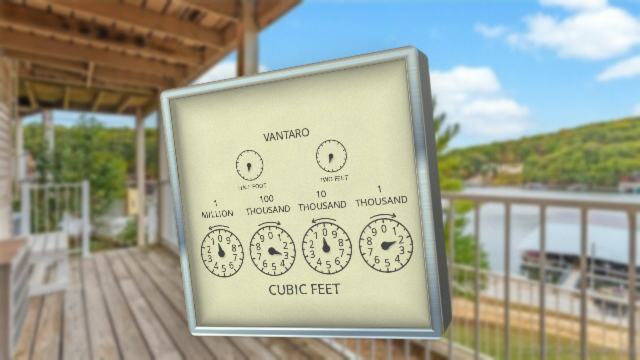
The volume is **30200** ft³
